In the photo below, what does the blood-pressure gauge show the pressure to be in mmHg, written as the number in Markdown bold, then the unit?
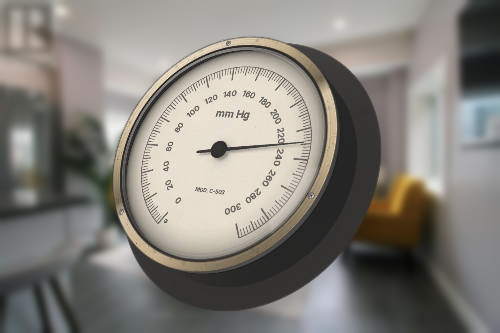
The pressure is **230** mmHg
